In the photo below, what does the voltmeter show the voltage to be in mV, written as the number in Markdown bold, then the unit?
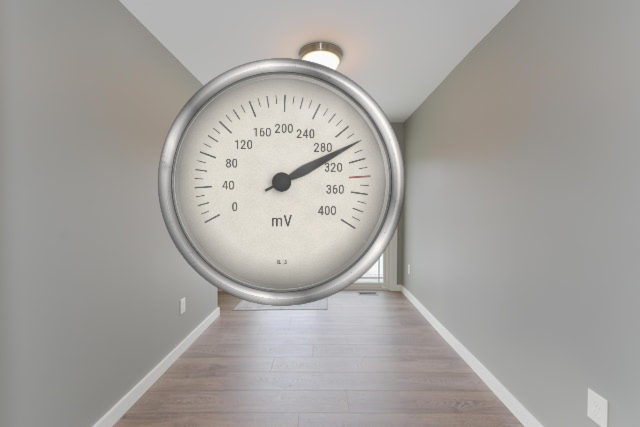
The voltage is **300** mV
